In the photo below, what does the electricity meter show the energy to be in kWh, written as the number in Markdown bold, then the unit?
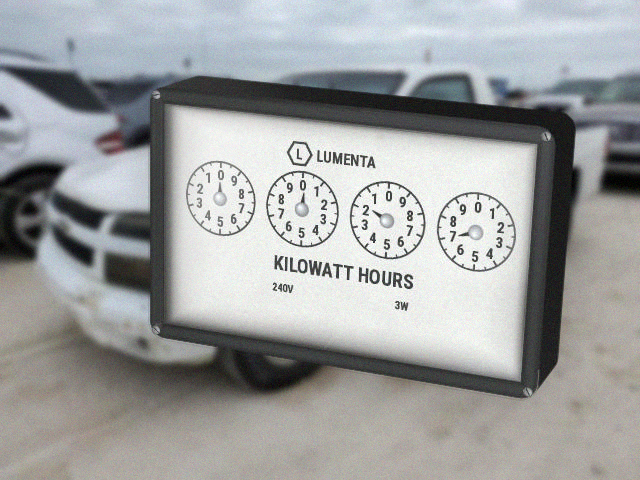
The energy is **17** kWh
